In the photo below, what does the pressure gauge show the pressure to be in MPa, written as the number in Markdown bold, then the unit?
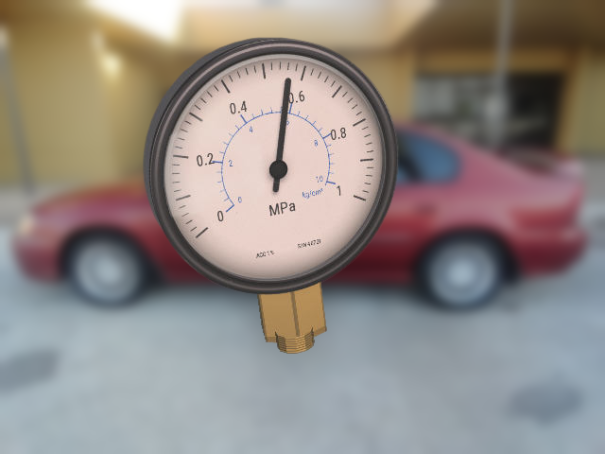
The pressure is **0.56** MPa
